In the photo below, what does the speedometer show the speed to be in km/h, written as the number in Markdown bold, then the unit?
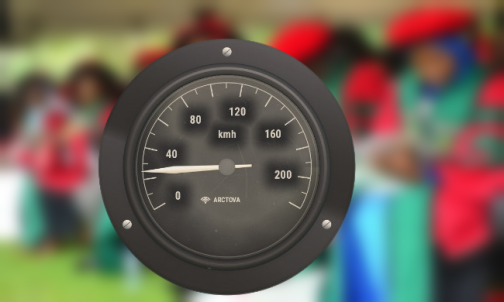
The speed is **25** km/h
